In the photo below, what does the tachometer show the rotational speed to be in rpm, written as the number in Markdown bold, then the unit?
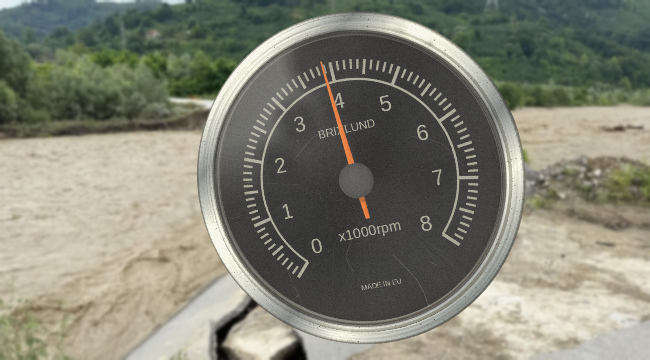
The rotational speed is **3900** rpm
